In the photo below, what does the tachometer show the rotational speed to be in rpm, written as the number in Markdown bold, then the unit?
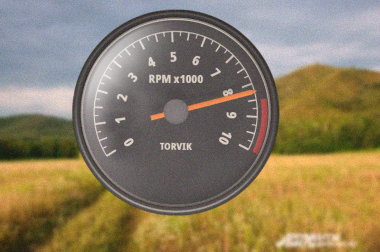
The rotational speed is **8250** rpm
